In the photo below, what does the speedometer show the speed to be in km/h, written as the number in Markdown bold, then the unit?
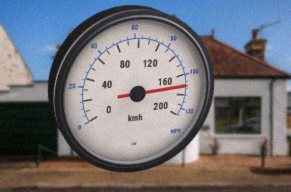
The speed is **170** km/h
